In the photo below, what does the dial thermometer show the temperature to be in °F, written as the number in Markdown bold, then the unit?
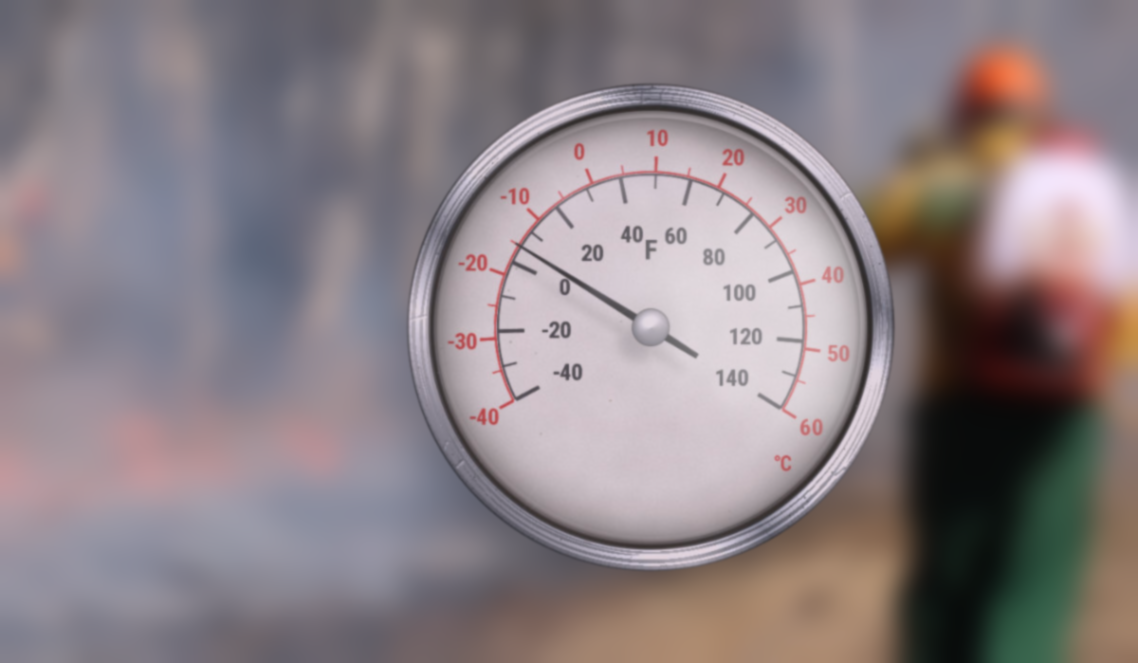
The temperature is **5** °F
